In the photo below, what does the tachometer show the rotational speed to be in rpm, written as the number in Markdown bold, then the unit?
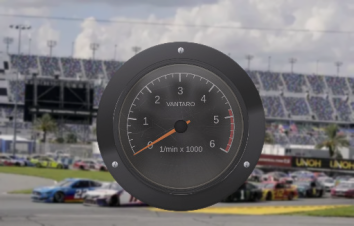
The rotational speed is **0** rpm
